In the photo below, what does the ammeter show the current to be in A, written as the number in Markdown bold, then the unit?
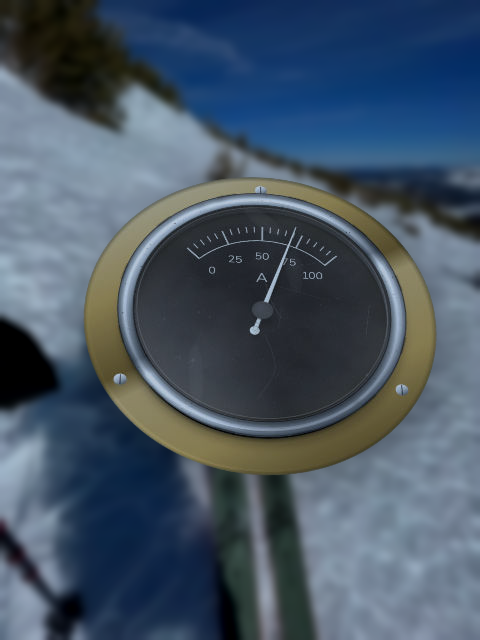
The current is **70** A
